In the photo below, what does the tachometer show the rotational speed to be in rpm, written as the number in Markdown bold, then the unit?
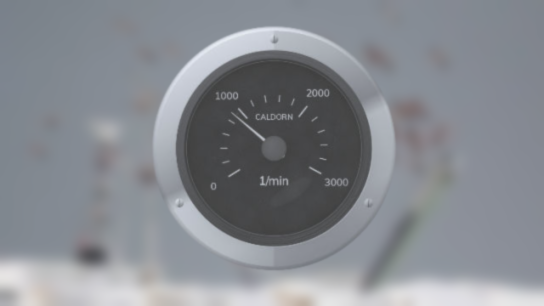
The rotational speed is **900** rpm
